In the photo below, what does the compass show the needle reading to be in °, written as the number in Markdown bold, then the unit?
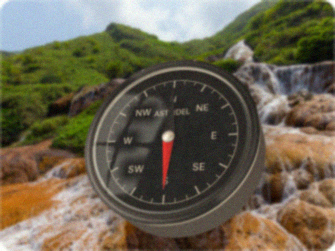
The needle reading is **180** °
